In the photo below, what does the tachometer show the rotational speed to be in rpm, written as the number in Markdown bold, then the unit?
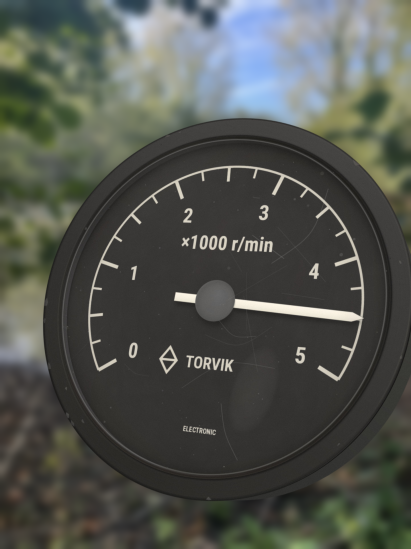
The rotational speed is **4500** rpm
